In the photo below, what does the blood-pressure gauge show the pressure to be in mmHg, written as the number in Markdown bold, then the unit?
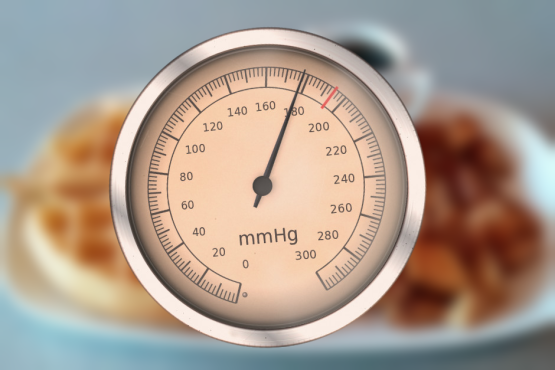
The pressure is **178** mmHg
